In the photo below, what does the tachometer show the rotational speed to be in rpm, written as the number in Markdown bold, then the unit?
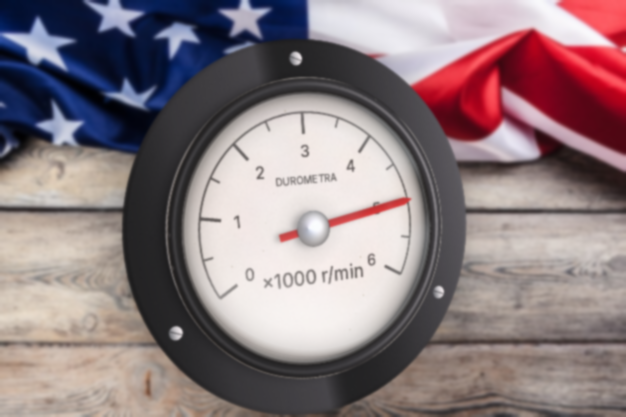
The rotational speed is **5000** rpm
